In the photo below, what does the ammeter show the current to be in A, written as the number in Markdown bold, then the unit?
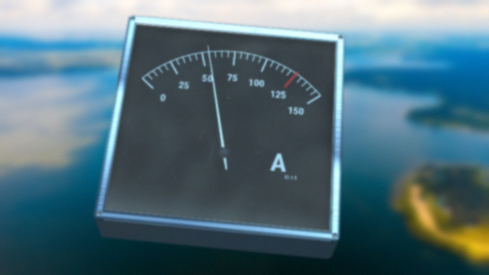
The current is **55** A
